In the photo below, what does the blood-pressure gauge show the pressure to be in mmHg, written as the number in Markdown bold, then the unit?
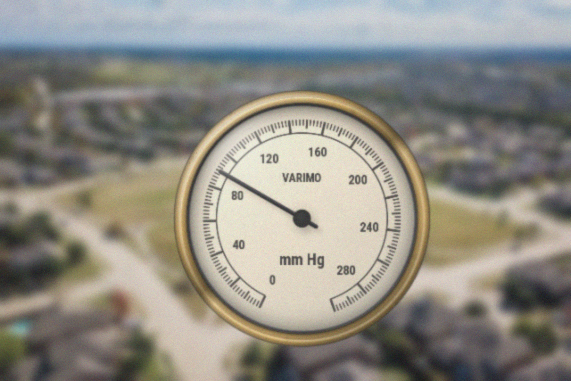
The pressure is **90** mmHg
